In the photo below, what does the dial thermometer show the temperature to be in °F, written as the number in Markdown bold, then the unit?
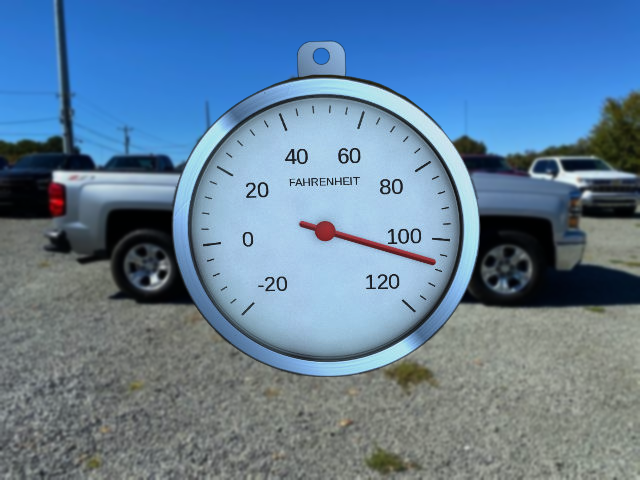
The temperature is **106** °F
